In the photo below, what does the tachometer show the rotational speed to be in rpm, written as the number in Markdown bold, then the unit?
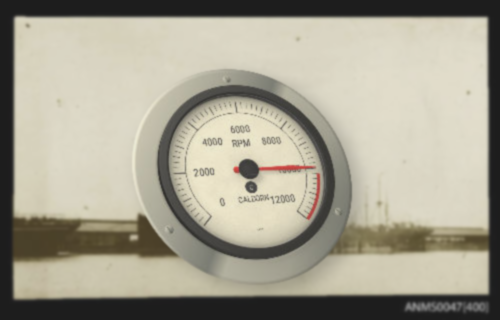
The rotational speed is **10000** rpm
